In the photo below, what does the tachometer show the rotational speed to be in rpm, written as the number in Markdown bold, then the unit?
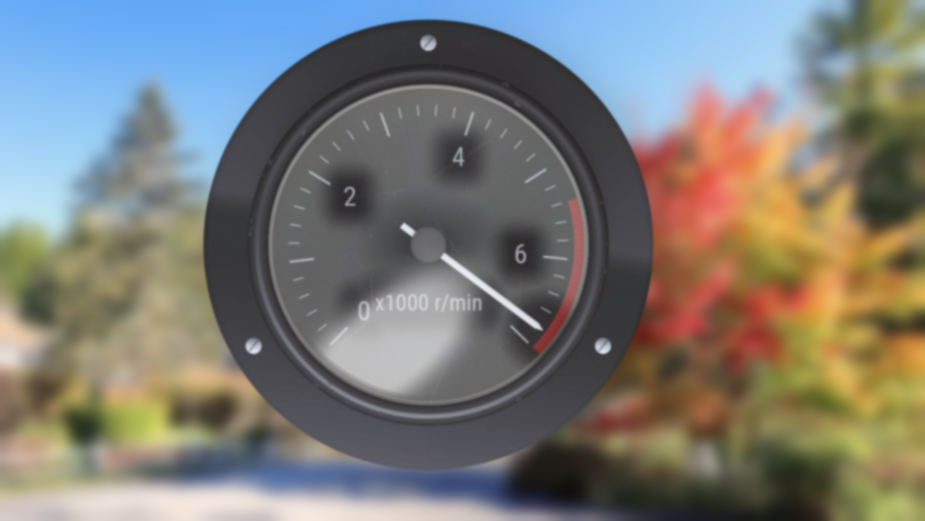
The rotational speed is **6800** rpm
